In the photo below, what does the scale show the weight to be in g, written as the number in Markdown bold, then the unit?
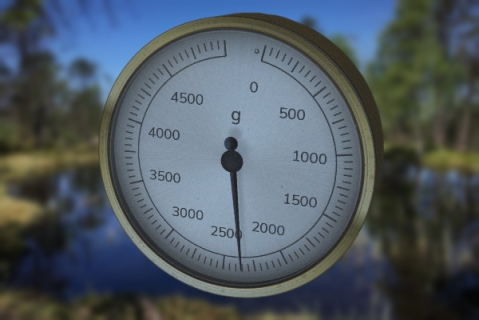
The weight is **2350** g
